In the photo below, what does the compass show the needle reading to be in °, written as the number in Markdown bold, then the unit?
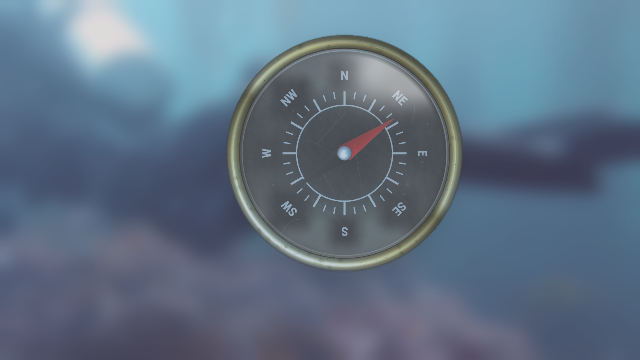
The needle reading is **55** °
